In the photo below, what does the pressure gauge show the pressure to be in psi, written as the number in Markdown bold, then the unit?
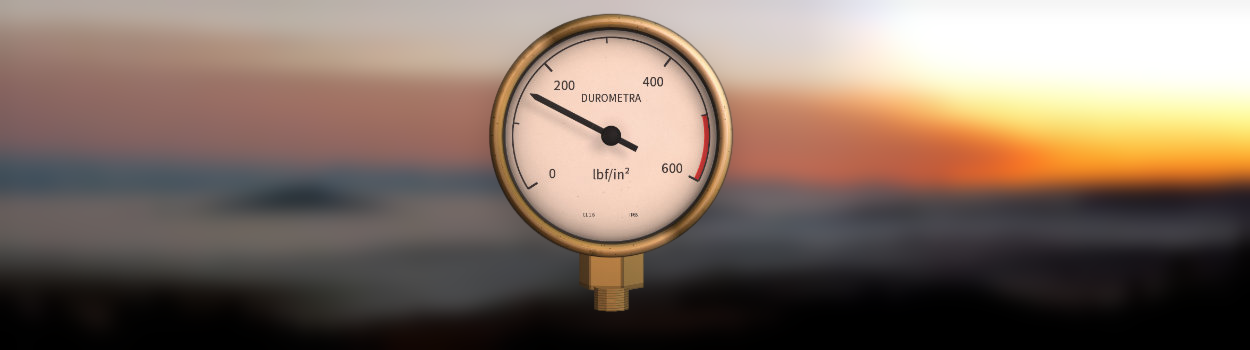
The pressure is **150** psi
